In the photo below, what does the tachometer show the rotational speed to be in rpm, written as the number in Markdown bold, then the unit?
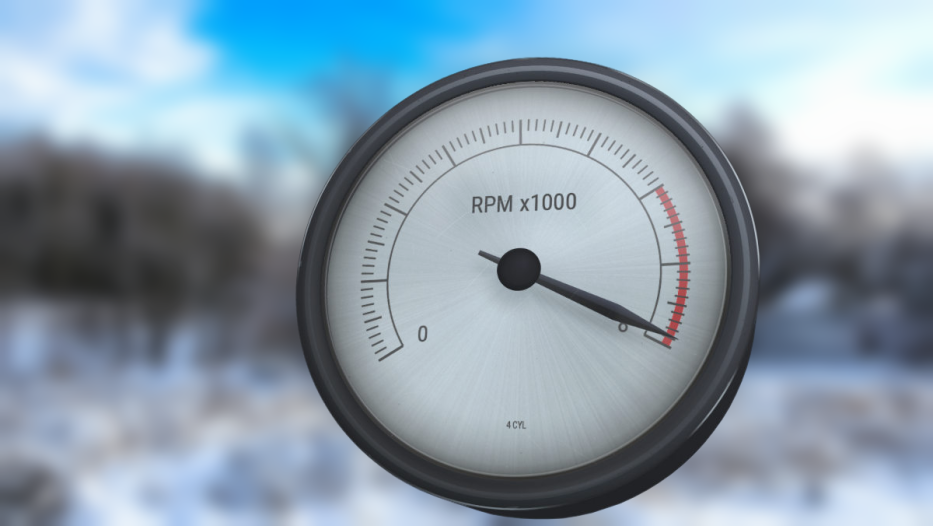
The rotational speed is **7900** rpm
